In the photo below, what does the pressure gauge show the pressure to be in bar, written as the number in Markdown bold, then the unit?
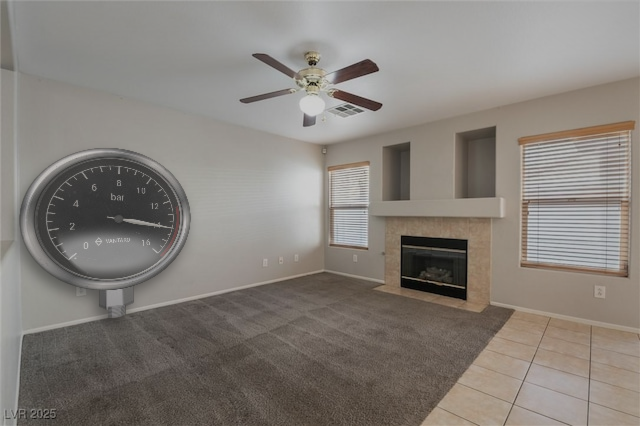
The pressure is **14** bar
